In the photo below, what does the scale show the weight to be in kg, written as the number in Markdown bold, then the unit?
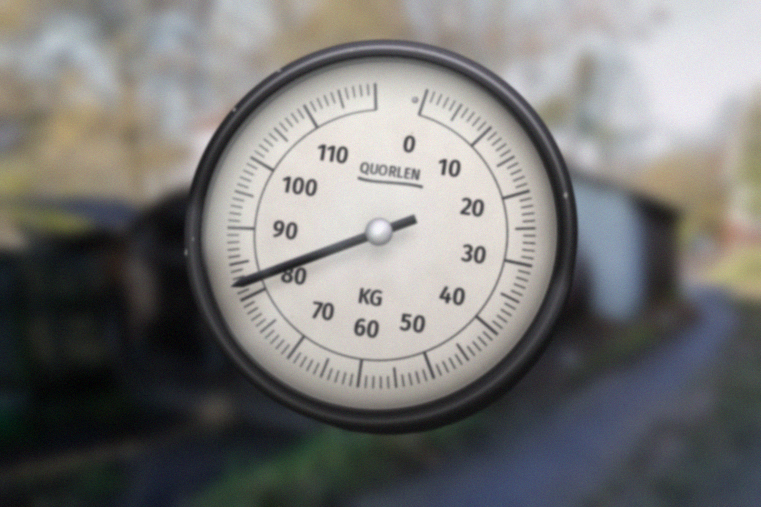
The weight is **82** kg
